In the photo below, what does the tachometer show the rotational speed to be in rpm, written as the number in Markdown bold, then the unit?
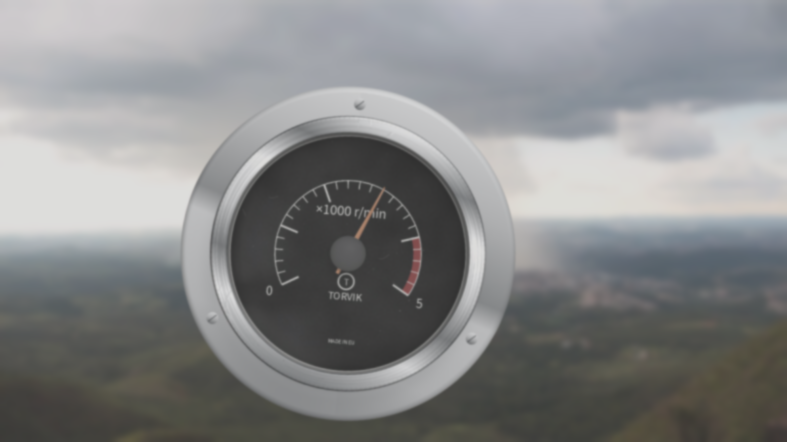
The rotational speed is **3000** rpm
